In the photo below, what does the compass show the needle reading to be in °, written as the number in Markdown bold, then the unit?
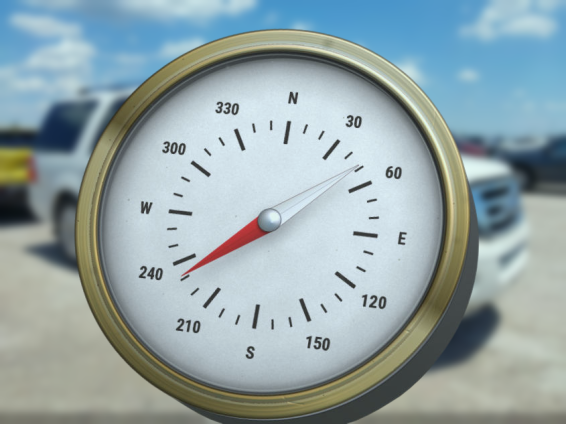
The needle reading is **230** °
